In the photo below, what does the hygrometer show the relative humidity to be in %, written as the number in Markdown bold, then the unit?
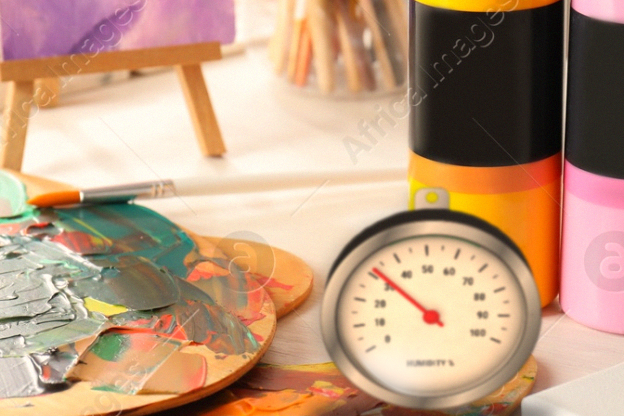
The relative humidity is **32.5** %
